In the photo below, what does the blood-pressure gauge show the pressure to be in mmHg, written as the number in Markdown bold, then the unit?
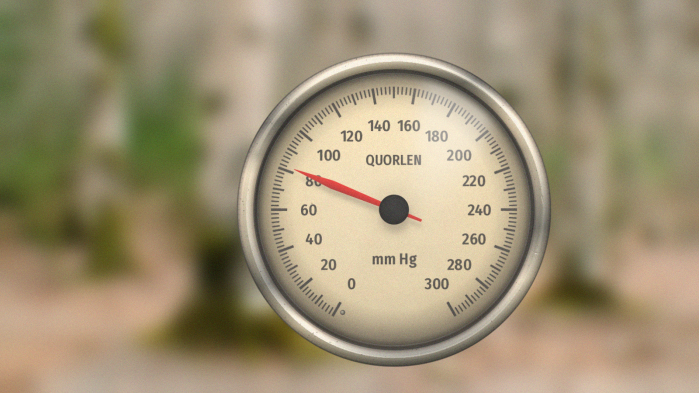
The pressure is **82** mmHg
